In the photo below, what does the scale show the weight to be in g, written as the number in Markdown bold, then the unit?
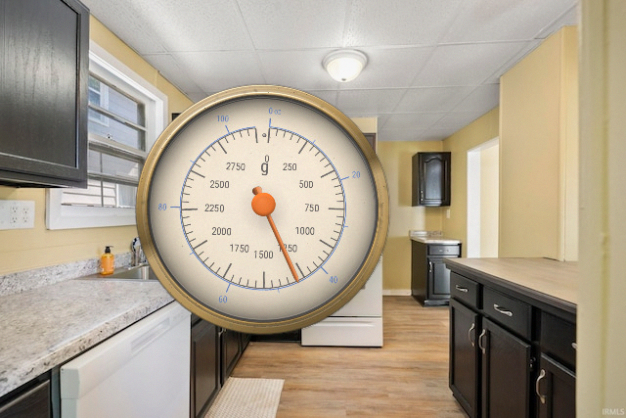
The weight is **1300** g
